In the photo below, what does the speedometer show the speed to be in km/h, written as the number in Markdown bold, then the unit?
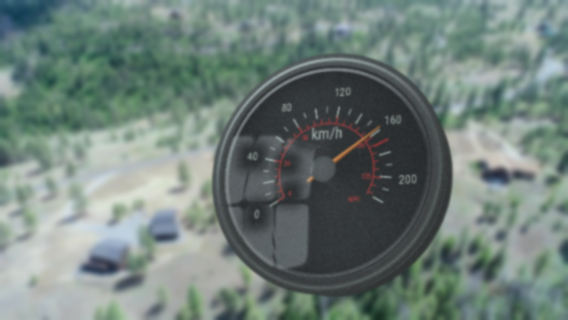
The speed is **160** km/h
